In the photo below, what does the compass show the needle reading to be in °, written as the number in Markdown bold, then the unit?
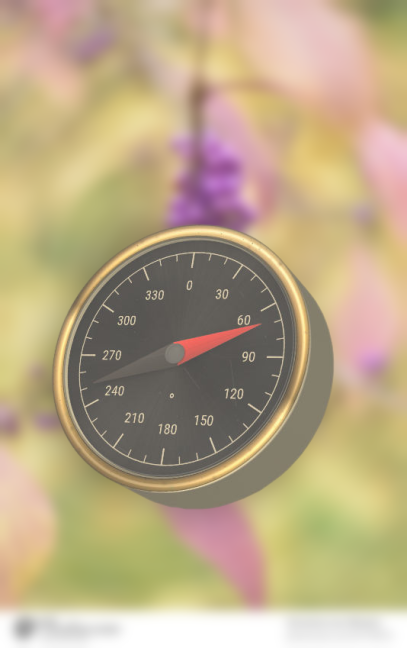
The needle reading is **70** °
